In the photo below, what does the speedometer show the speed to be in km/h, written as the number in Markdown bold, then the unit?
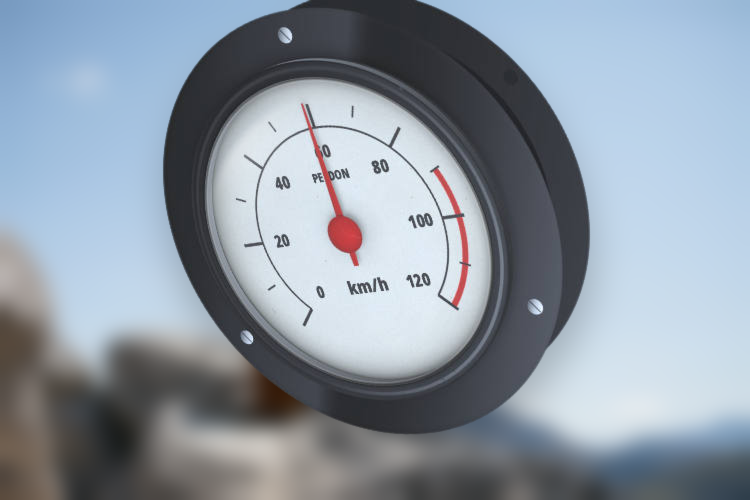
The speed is **60** km/h
